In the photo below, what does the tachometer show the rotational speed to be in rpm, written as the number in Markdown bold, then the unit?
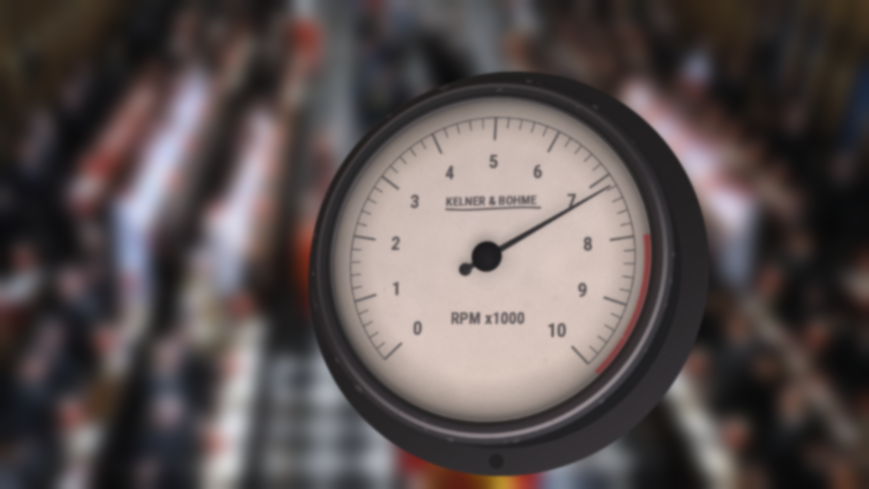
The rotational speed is **7200** rpm
